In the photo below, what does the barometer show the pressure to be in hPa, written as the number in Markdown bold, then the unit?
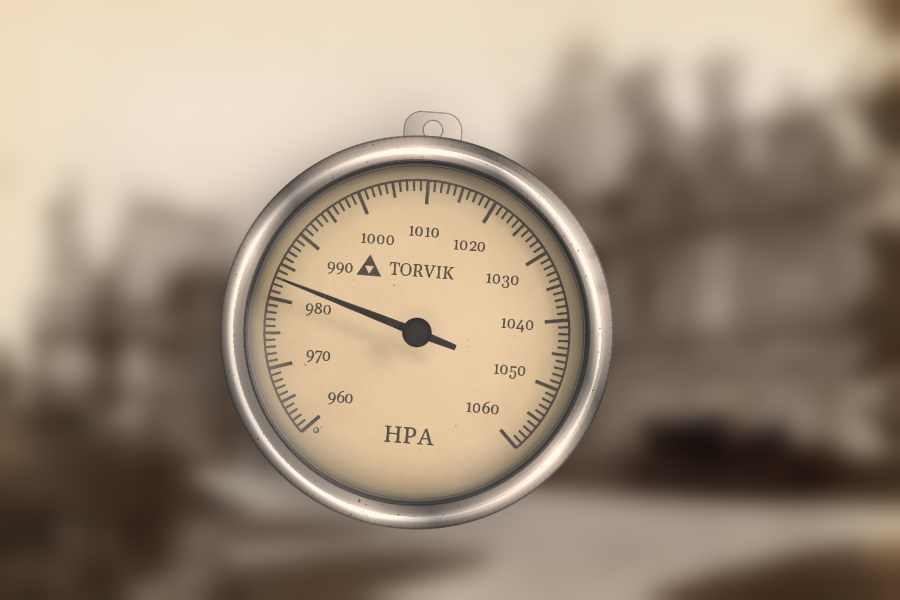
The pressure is **983** hPa
